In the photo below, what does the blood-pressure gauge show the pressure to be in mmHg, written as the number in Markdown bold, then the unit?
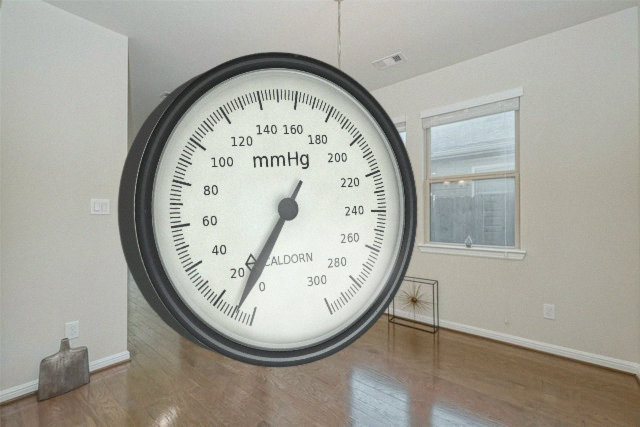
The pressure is **10** mmHg
